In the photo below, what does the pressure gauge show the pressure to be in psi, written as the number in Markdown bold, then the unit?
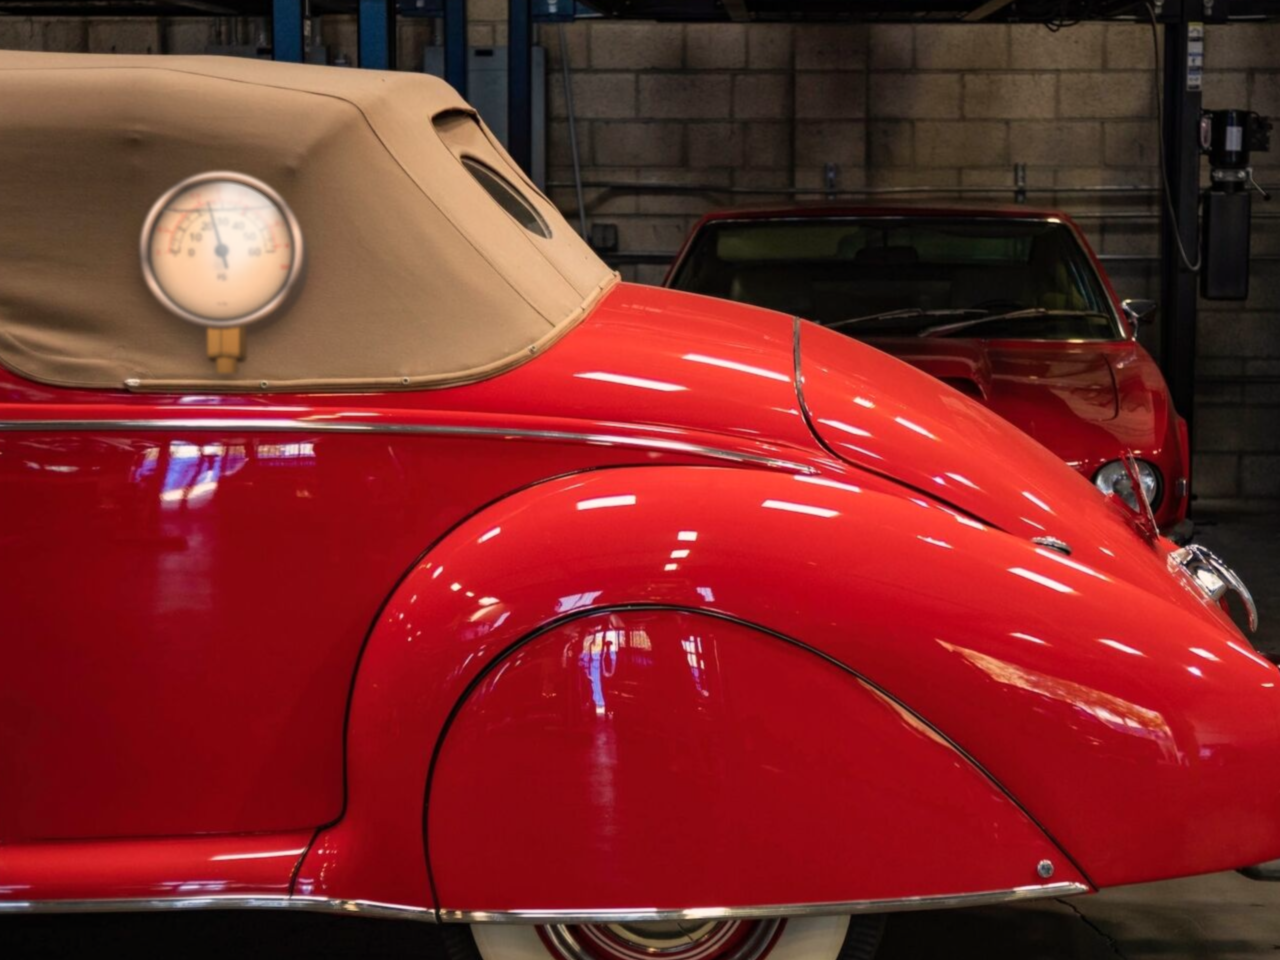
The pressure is **25** psi
